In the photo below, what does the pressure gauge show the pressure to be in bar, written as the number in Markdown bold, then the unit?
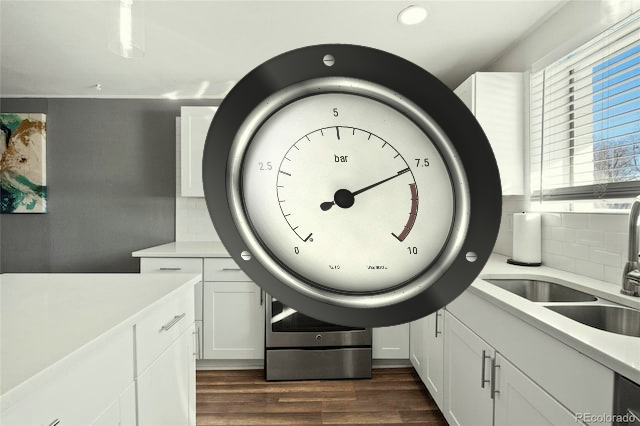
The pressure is **7.5** bar
